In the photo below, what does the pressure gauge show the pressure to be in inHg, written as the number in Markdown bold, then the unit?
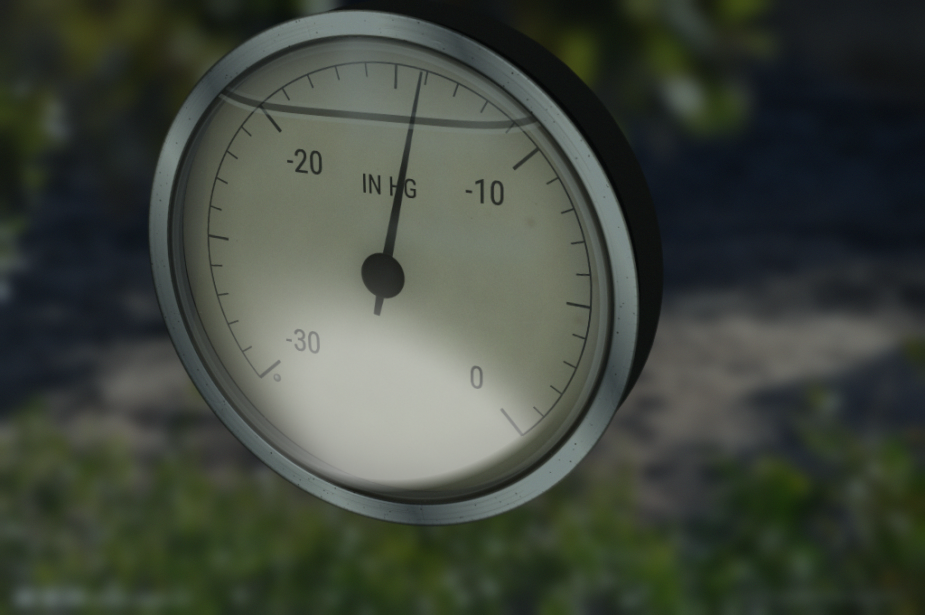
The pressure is **-14** inHg
